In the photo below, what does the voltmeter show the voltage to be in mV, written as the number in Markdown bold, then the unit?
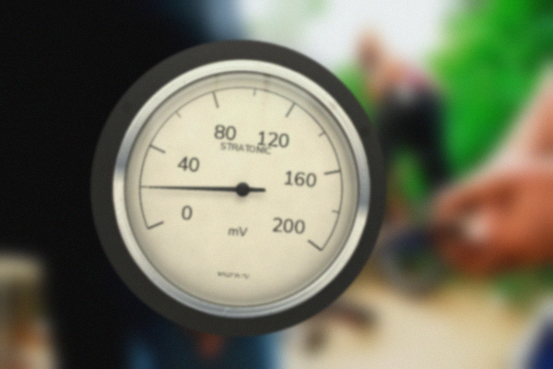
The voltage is **20** mV
